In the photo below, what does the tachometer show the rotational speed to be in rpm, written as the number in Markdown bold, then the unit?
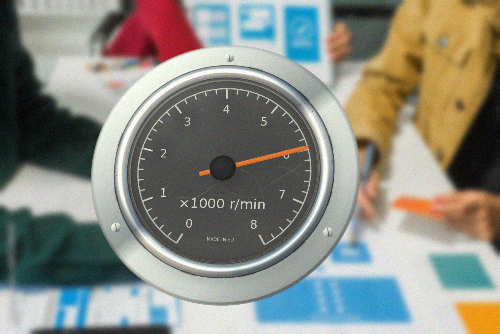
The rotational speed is **6000** rpm
